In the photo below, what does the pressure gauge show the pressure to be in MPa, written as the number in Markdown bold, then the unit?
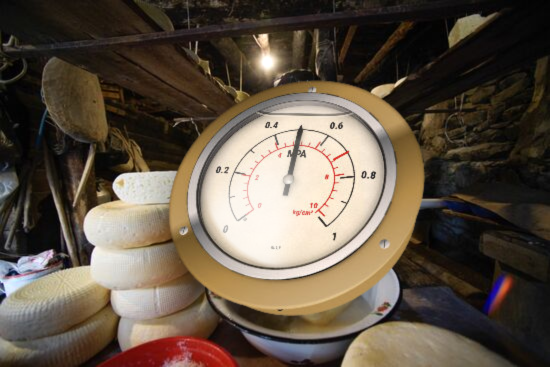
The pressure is **0.5** MPa
